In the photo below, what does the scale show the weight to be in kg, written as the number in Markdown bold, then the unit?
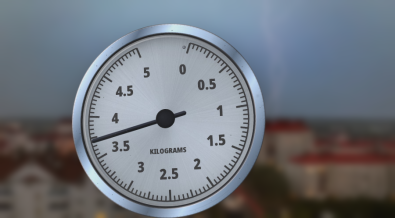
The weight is **3.7** kg
